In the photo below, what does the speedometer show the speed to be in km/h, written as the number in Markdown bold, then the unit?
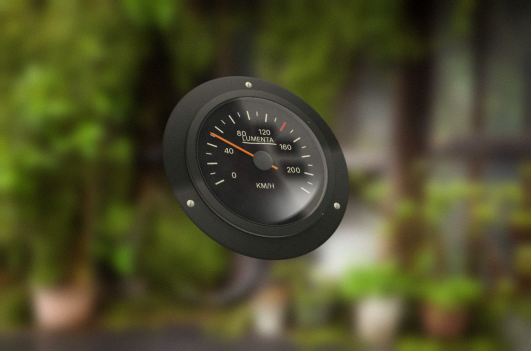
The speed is **50** km/h
